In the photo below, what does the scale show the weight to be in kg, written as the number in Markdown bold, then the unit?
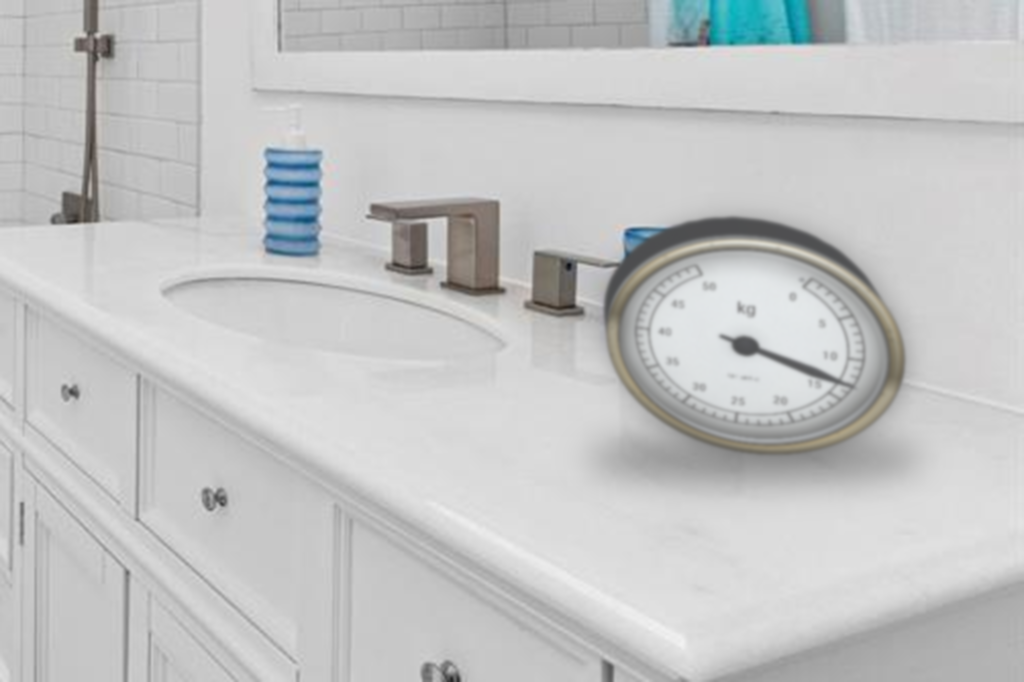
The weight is **13** kg
